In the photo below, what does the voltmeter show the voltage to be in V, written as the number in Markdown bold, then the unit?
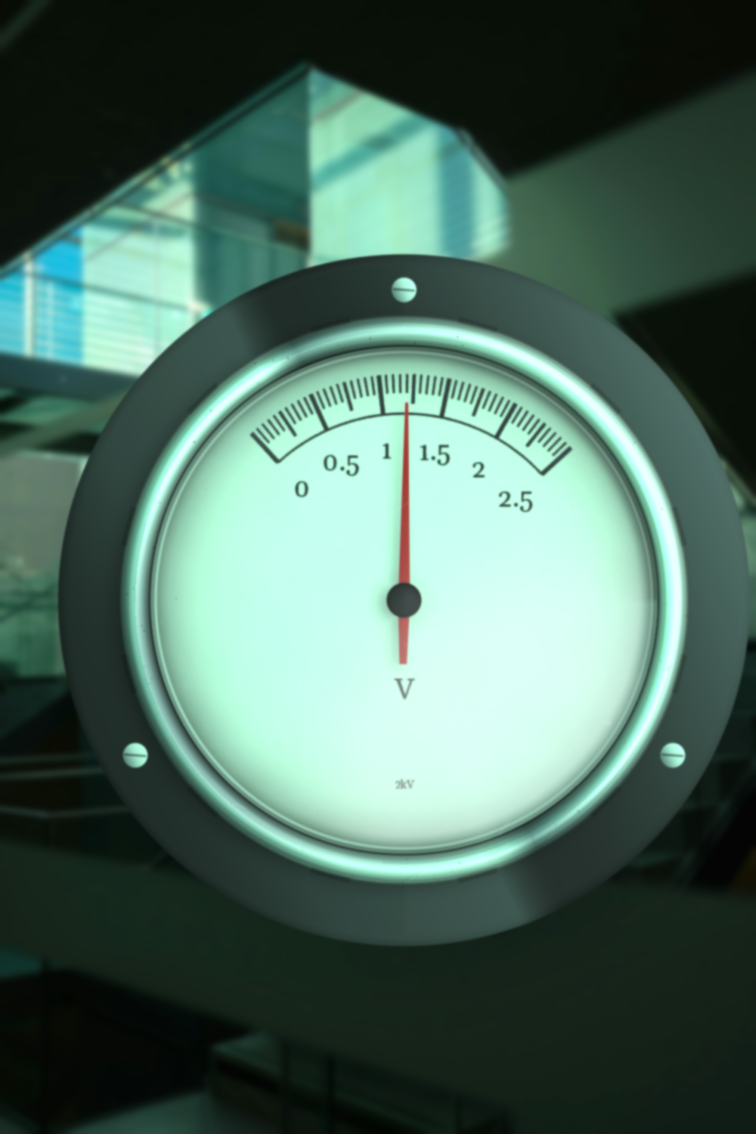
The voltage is **1.2** V
